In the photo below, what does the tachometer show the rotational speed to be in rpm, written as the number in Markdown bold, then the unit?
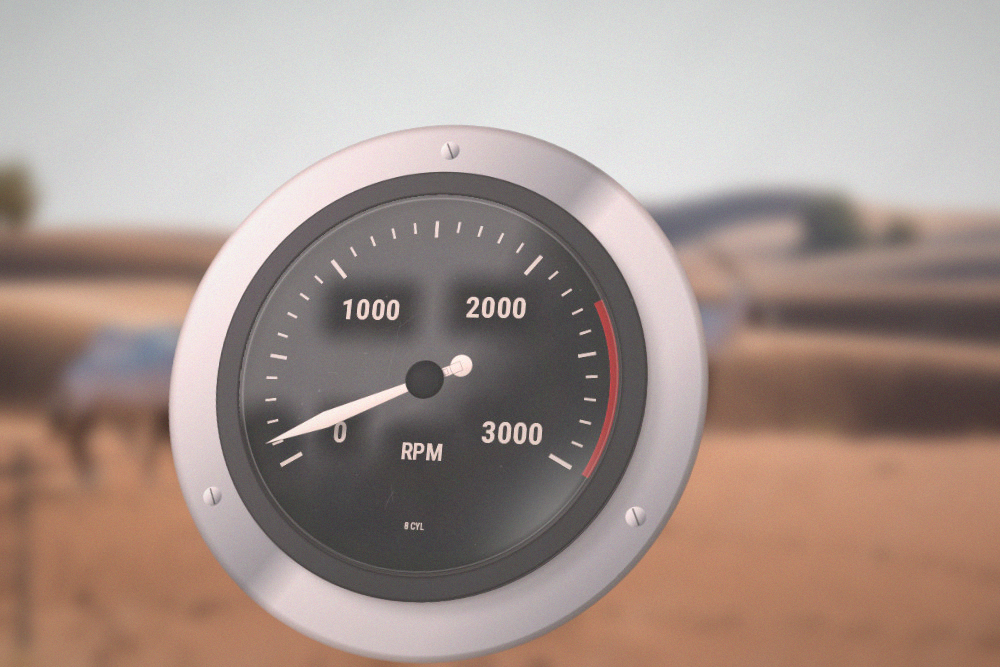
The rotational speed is **100** rpm
